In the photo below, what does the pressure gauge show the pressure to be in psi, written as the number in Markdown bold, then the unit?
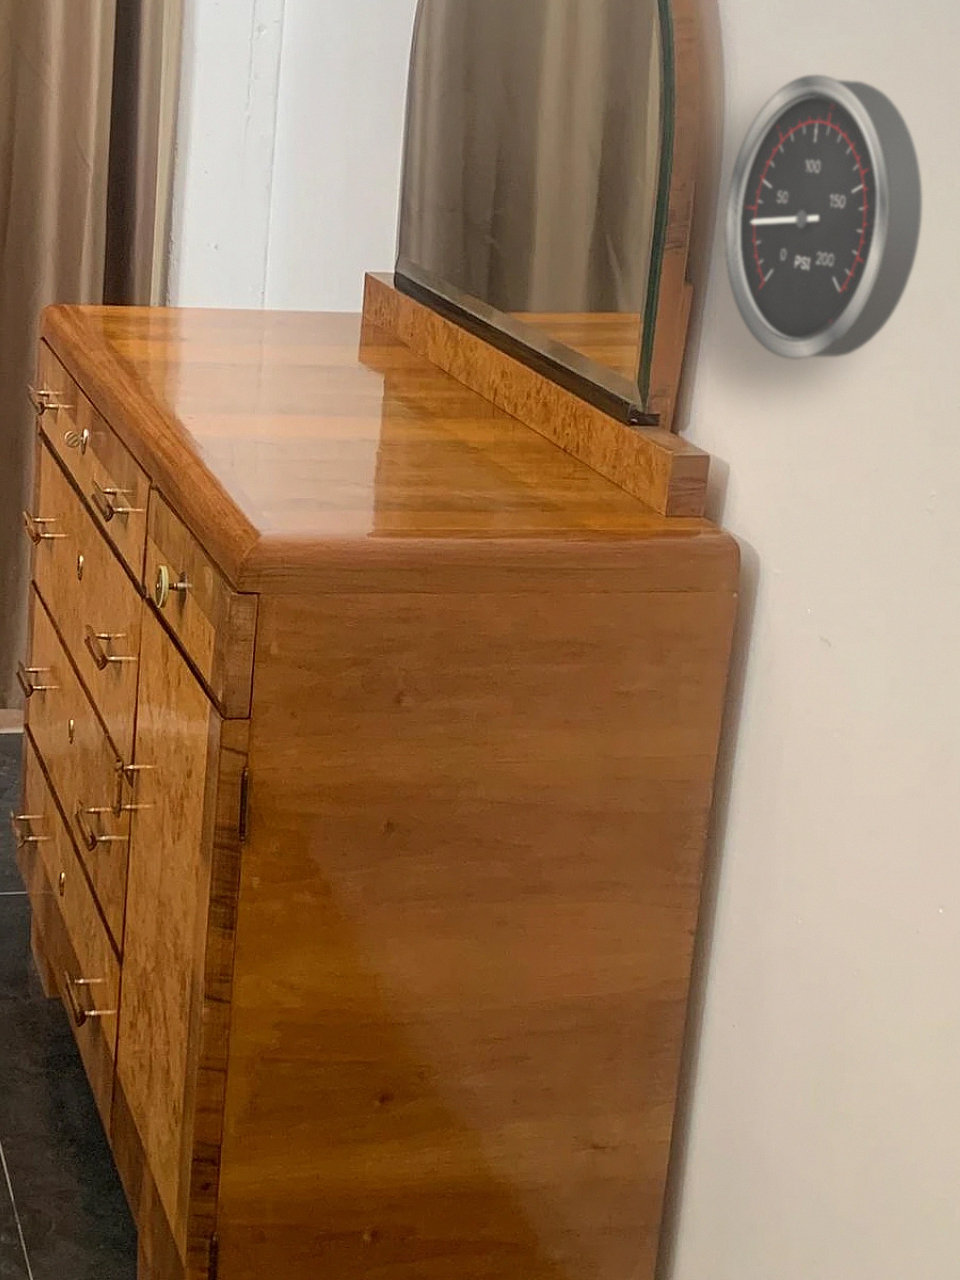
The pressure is **30** psi
